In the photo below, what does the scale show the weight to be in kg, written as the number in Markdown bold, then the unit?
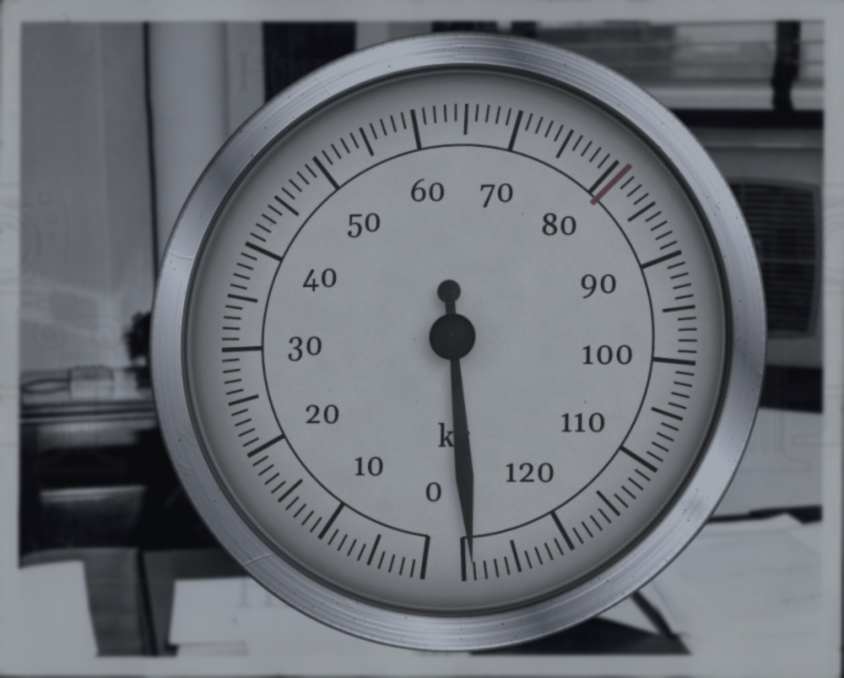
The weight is **129** kg
